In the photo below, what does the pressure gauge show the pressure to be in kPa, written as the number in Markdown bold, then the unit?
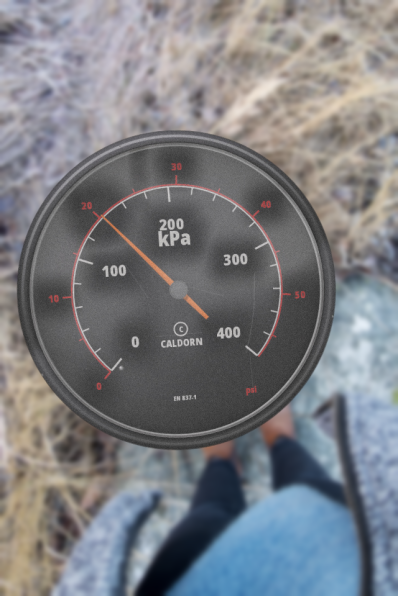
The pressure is **140** kPa
